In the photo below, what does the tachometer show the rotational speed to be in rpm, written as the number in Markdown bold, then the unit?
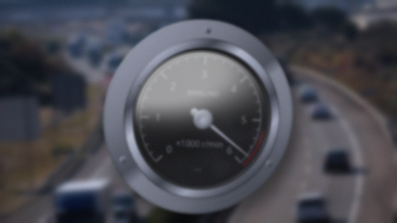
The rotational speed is **5800** rpm
